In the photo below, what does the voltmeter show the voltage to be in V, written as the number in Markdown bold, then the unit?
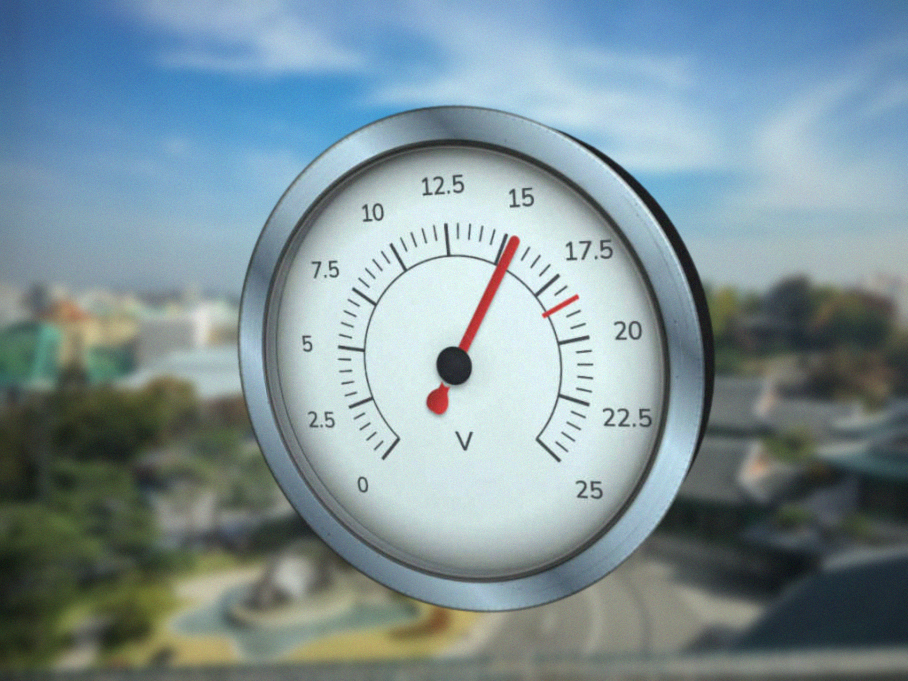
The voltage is **15.5** V
